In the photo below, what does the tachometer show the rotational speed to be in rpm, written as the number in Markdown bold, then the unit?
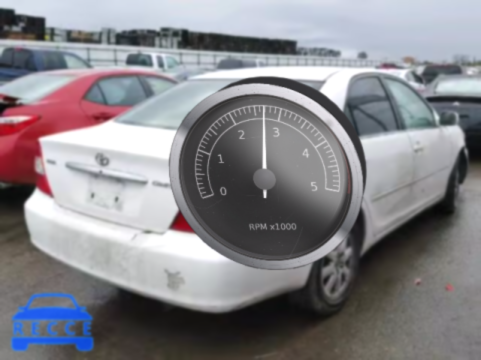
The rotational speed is **2700** rpm
